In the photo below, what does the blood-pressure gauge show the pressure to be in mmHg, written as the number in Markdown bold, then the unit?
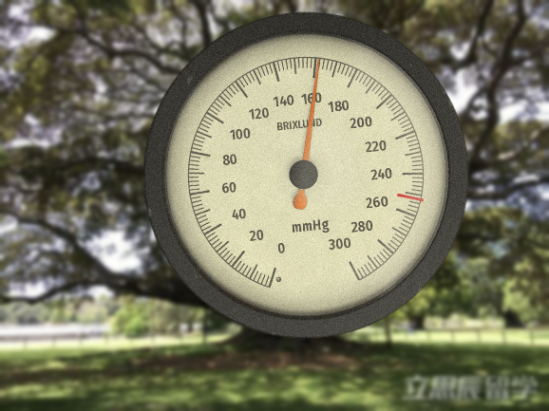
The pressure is **162** mmHg
